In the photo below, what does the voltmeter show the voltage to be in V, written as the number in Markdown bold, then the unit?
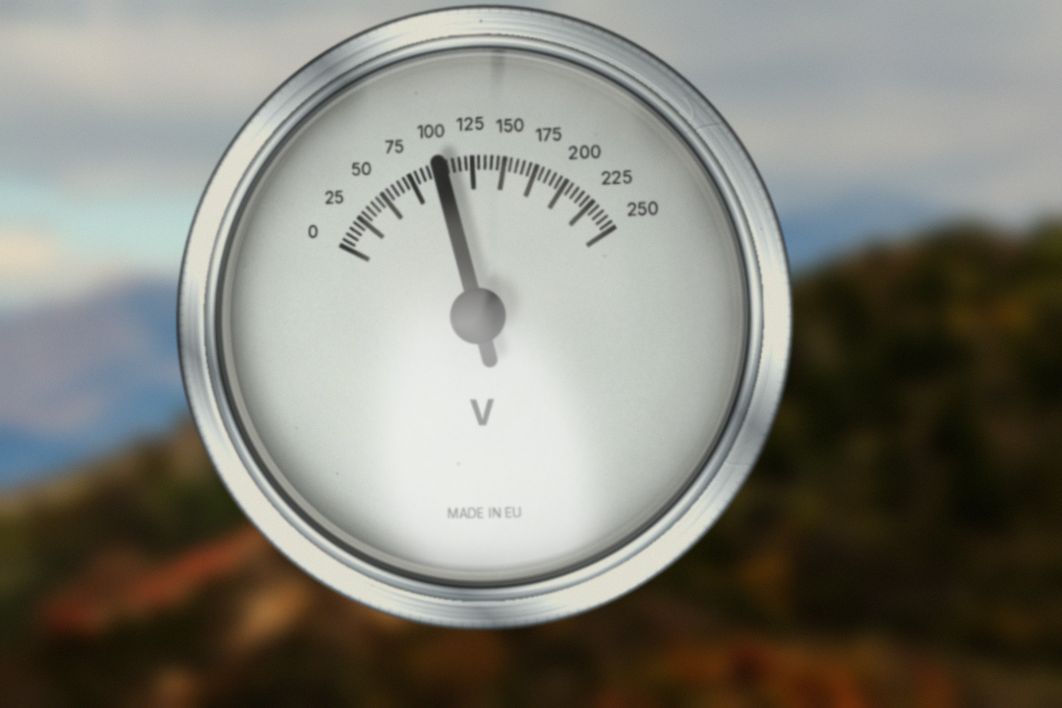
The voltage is **100** V
